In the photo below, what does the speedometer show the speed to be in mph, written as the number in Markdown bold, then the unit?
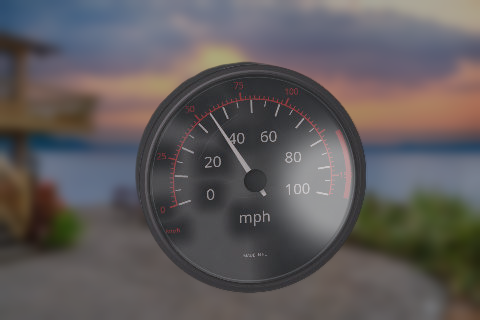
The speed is **35** mph
